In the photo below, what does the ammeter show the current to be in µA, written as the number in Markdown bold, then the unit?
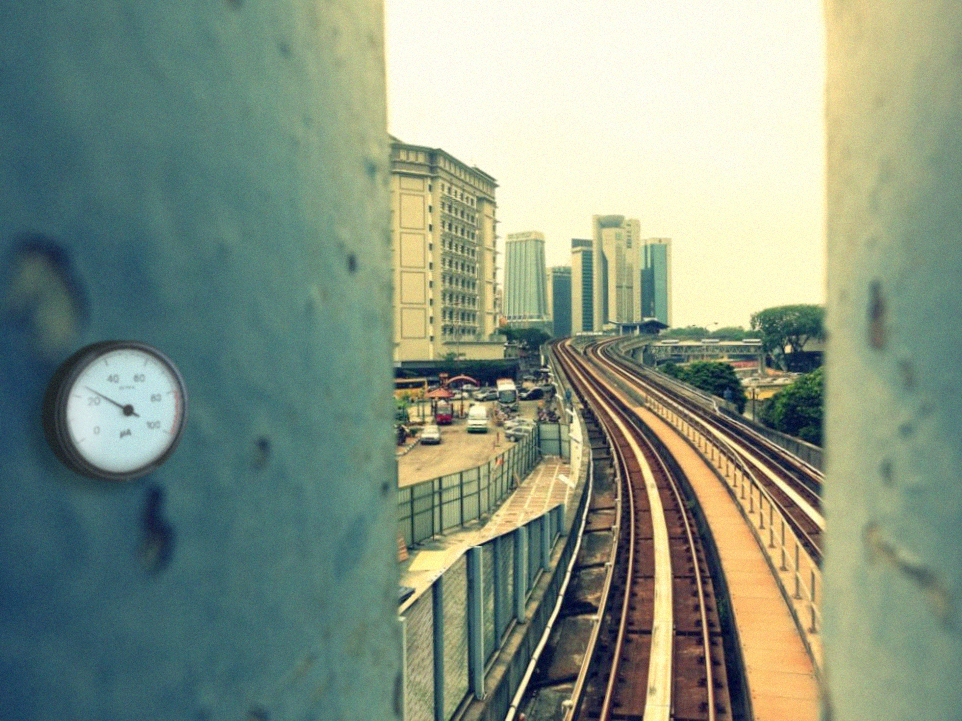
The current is **25** µA
